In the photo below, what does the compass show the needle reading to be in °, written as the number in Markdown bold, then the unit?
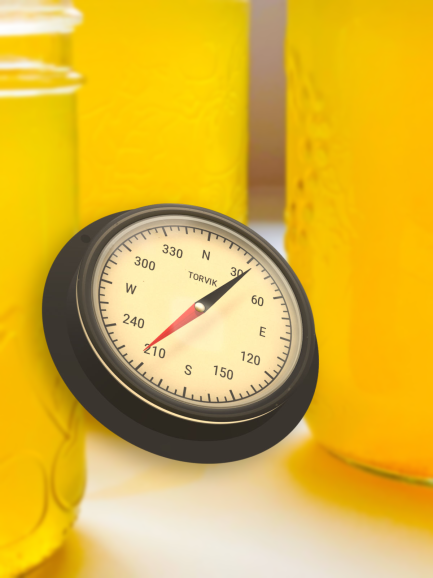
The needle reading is **215** °
